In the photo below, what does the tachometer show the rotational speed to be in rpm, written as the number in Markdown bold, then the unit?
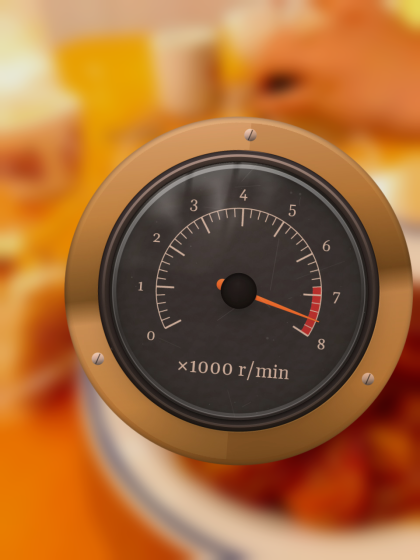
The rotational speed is **7600** rpm
